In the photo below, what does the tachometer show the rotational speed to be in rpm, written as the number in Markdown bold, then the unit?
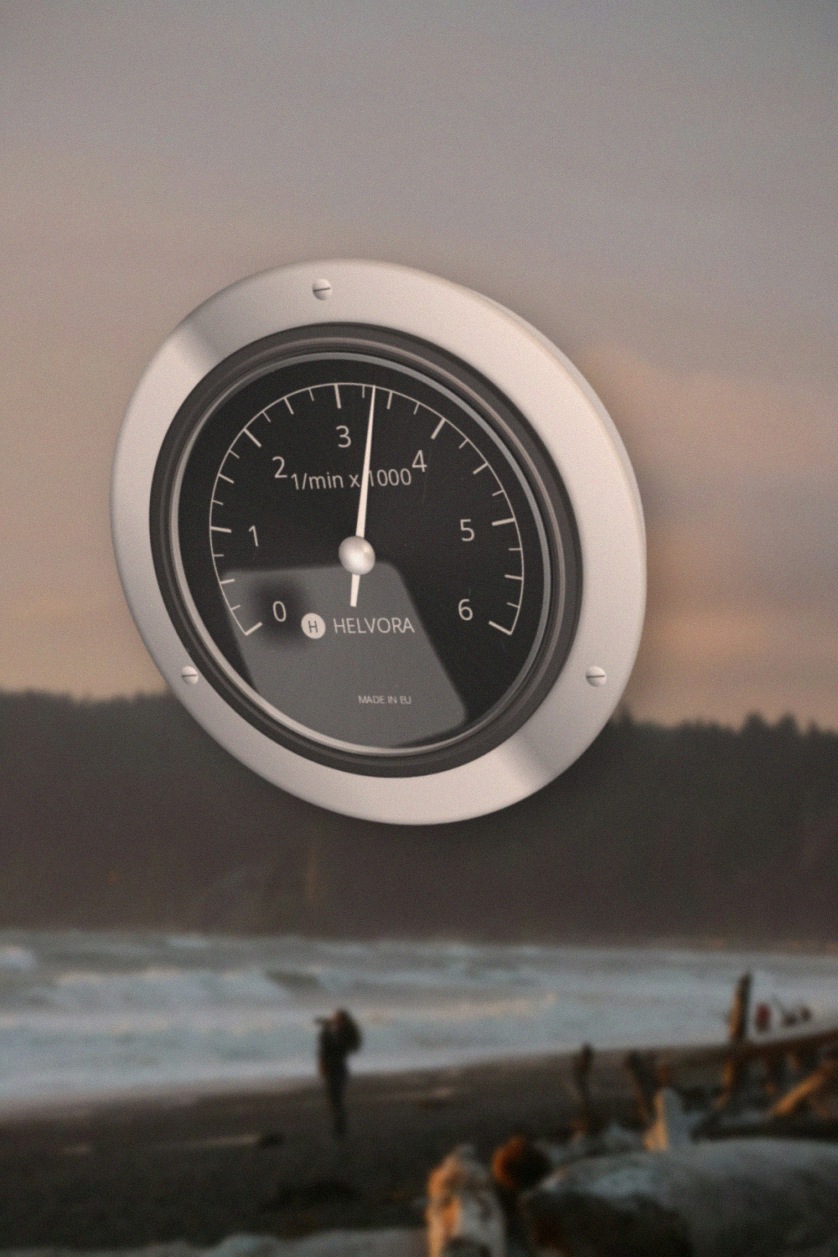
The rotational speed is **3375** rpm
